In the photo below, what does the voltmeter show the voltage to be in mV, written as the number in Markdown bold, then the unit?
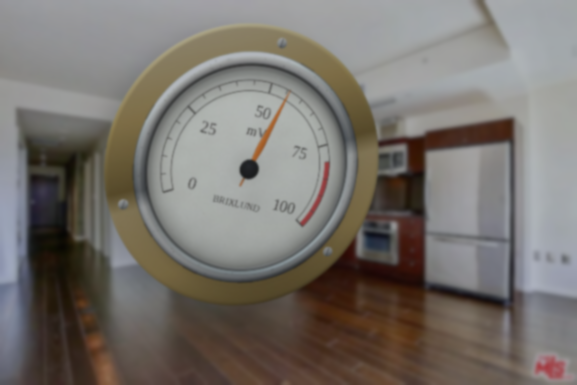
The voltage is **55** mV
